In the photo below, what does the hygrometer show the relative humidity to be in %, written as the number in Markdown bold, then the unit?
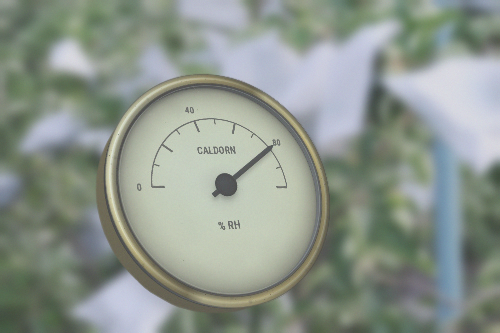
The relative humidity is **80** %
